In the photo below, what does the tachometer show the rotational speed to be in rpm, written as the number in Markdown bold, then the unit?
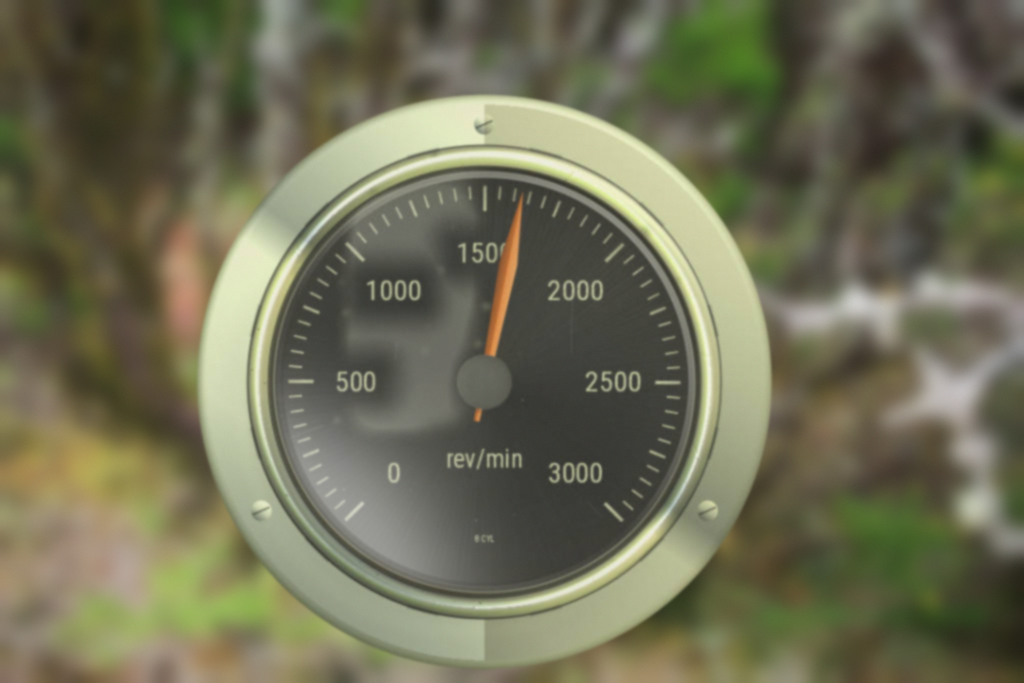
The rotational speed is **1625** rpm
